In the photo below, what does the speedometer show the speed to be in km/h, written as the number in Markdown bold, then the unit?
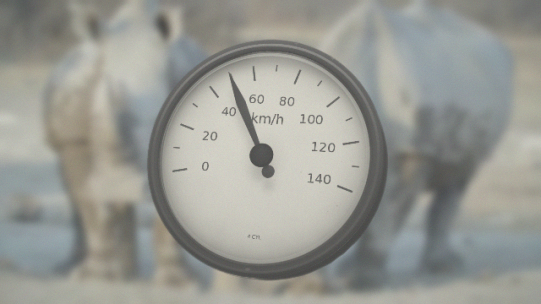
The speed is **50** km/h
